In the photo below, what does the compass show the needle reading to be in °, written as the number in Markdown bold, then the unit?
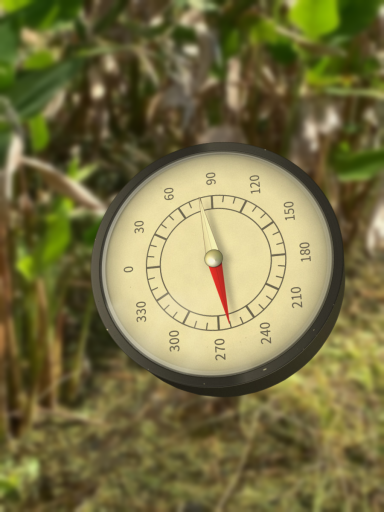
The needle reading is **260** °
